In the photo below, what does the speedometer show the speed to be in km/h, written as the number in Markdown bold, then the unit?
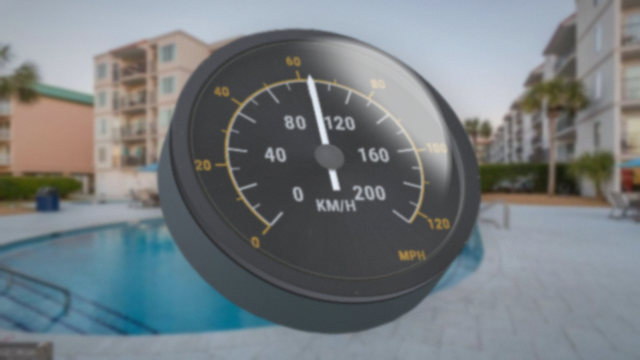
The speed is **100** km/h
